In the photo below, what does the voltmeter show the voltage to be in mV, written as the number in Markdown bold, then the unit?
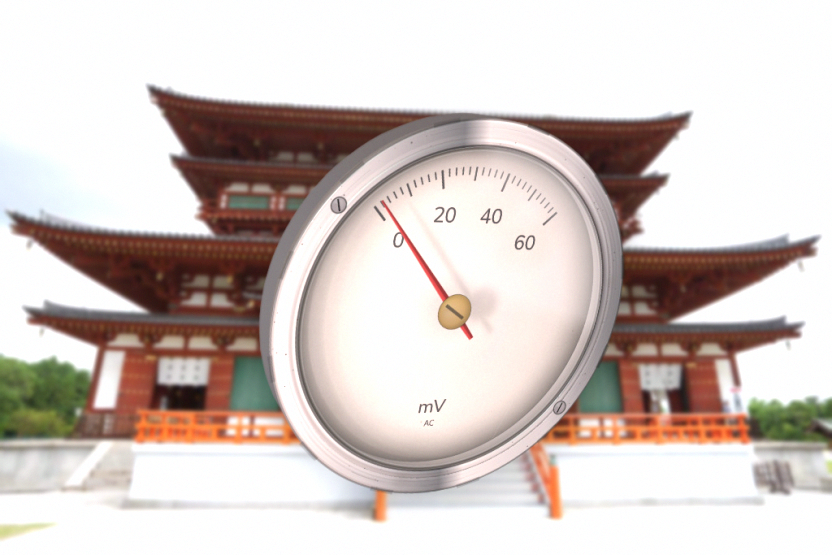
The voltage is **2** mV
